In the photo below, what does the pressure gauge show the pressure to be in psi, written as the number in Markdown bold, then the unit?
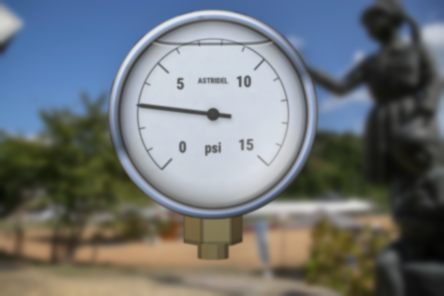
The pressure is **3** psi
